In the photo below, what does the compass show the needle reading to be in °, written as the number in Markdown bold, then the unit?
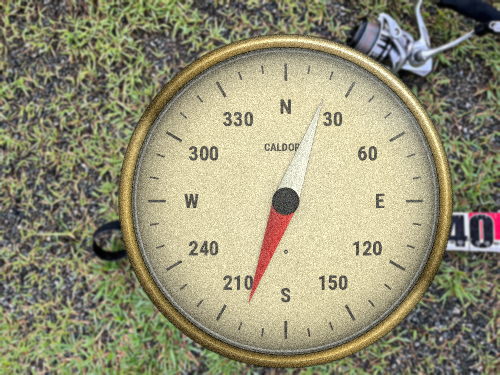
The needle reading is **200** °
